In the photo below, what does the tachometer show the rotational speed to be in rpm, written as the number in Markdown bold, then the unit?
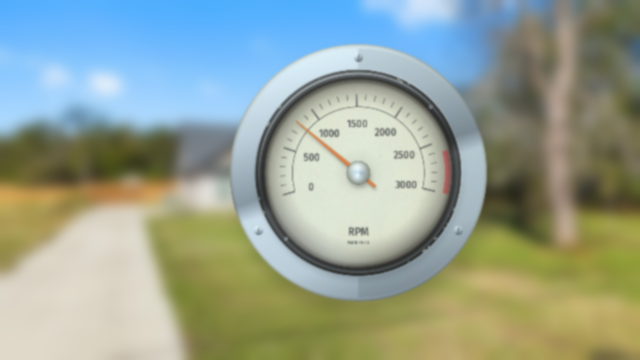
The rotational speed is **800** rpm
